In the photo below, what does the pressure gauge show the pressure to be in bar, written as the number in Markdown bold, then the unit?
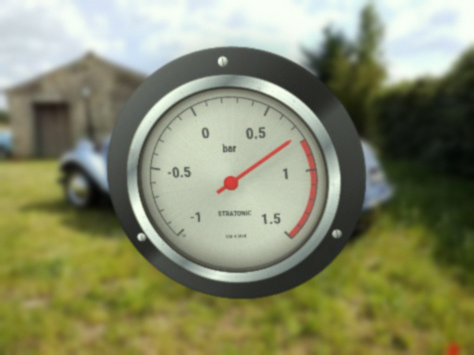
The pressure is **0.75** bar
